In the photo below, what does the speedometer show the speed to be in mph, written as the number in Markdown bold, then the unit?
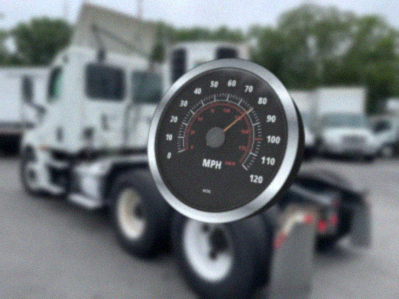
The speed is **80** mph
